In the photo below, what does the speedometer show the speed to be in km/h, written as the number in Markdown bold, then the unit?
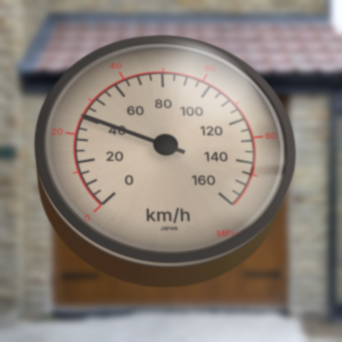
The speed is **40** km/h
